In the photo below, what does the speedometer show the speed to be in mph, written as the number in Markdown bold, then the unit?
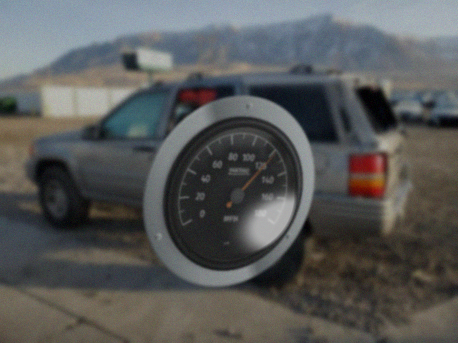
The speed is **120** mph
